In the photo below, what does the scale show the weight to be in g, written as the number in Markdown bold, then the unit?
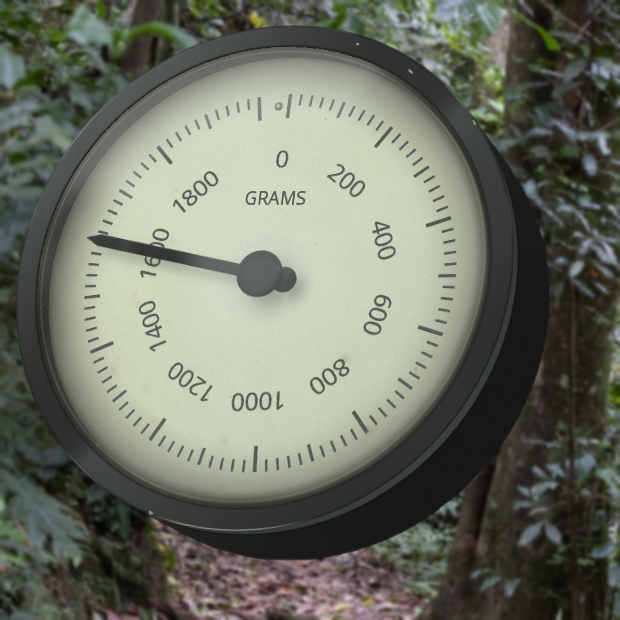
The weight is **1600** g
